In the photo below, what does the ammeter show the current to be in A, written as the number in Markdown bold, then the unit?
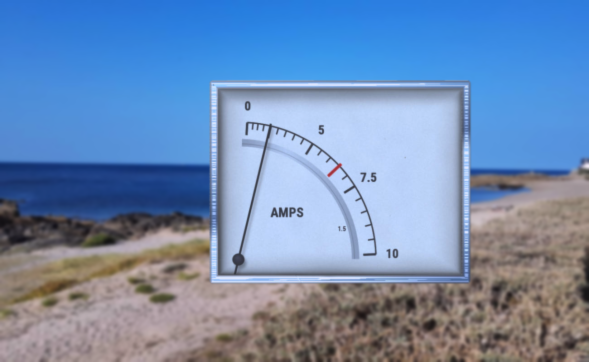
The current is **2.5** A
